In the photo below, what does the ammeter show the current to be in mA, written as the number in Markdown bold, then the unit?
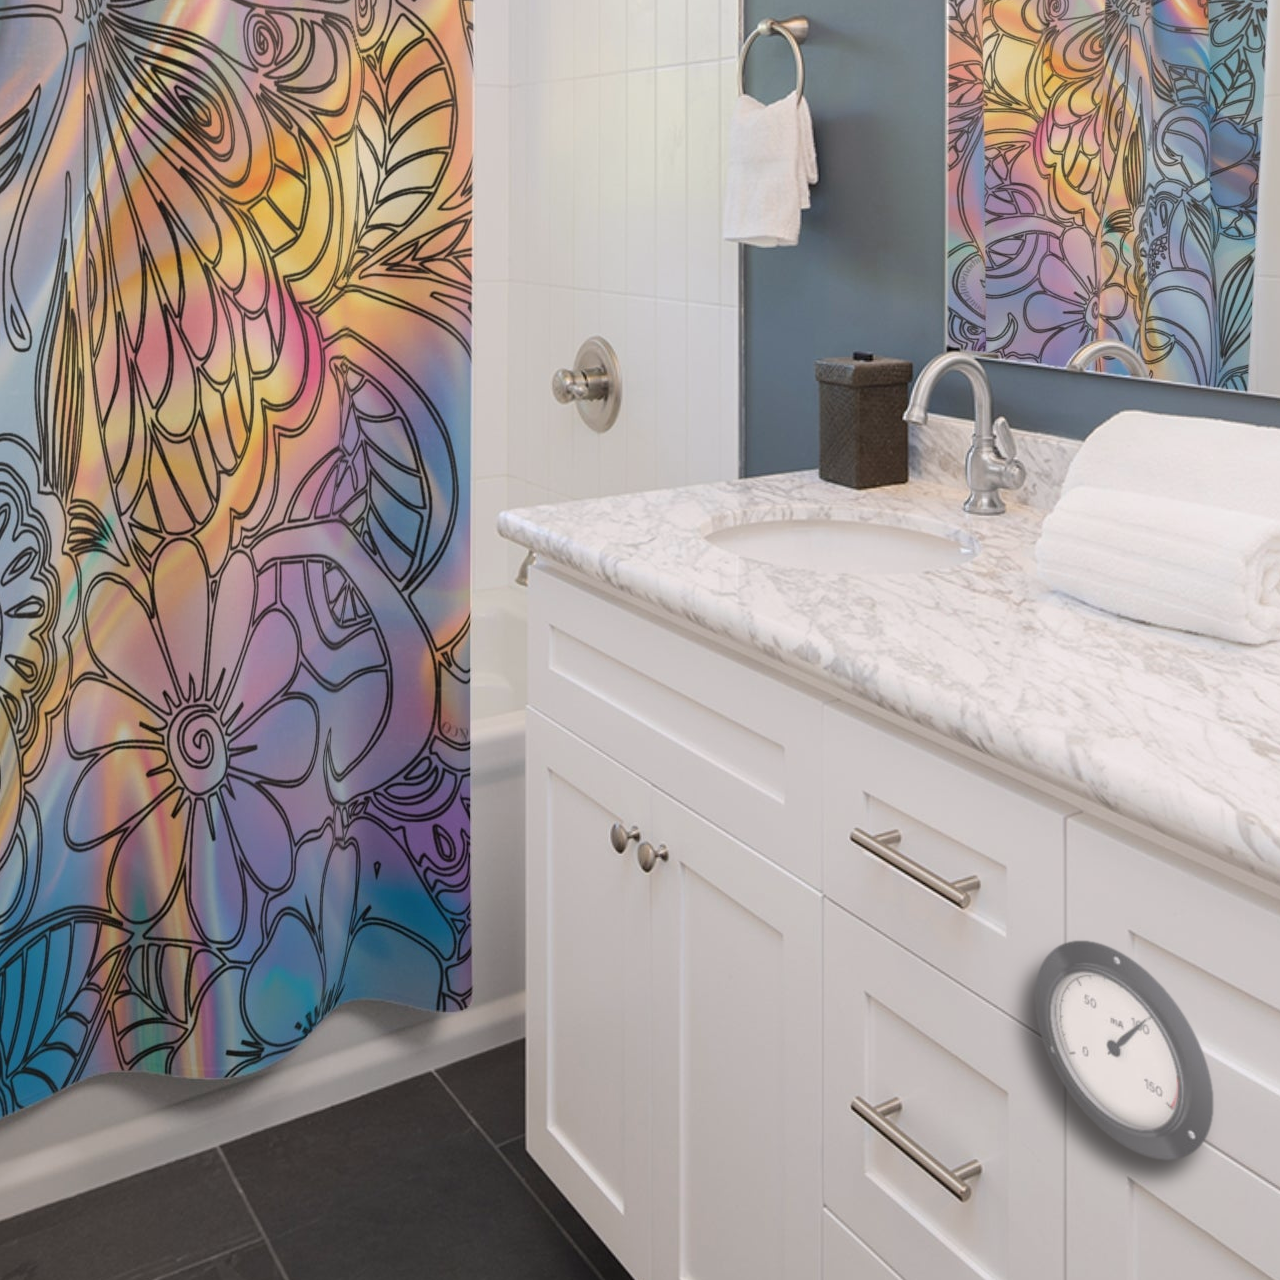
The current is **100** mA
